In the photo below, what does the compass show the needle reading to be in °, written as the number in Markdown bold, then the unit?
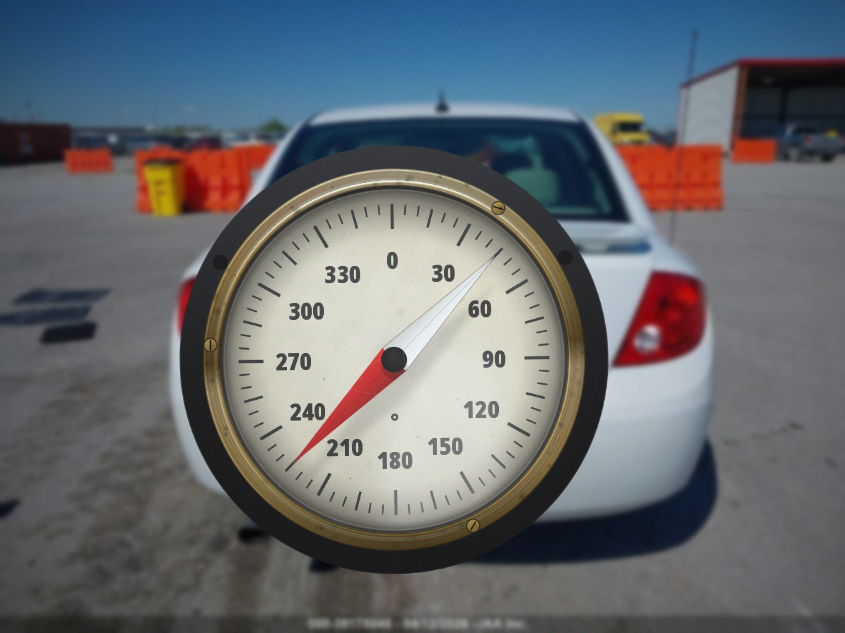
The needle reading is **225** °
